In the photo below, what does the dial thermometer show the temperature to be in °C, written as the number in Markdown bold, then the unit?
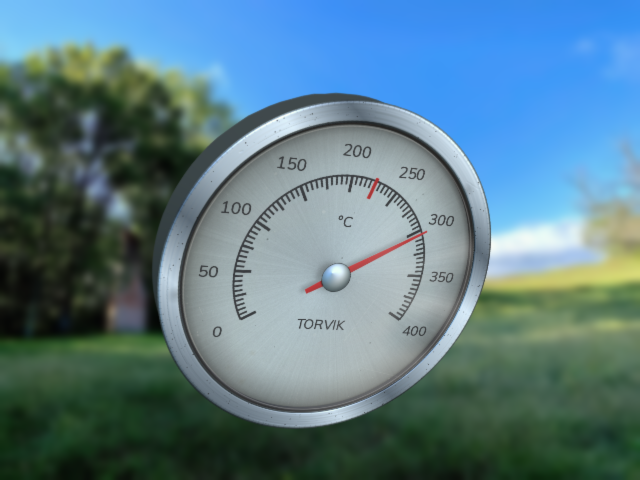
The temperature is **300** °C
